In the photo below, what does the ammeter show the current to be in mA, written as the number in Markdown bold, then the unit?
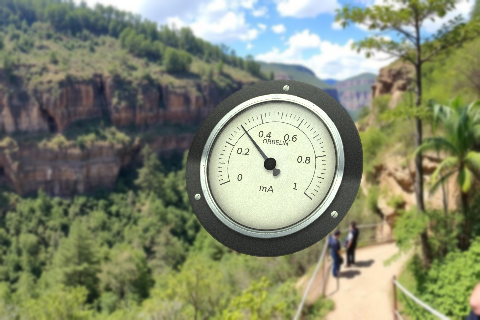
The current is **0.3** mA
